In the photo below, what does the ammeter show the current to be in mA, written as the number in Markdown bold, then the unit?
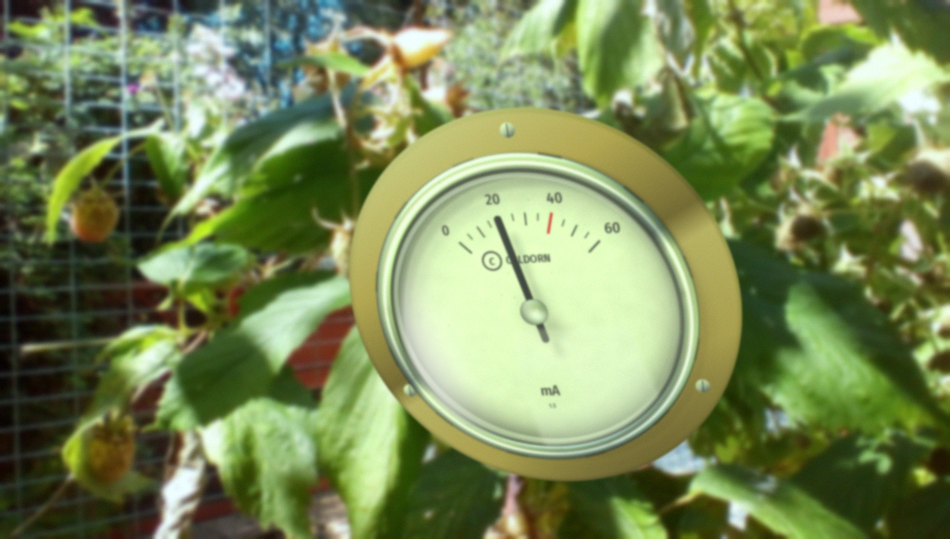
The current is **20** mA
